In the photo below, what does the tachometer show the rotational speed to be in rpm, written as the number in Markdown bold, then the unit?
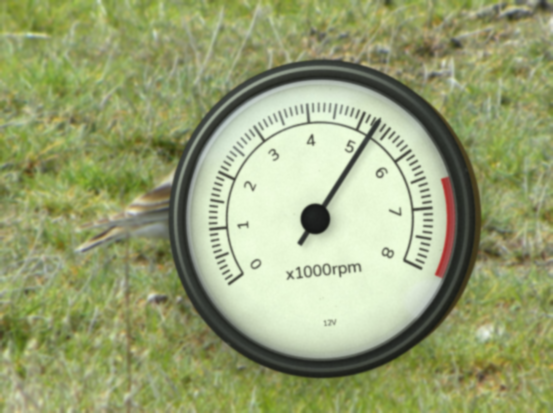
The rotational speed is **5300** rpm
